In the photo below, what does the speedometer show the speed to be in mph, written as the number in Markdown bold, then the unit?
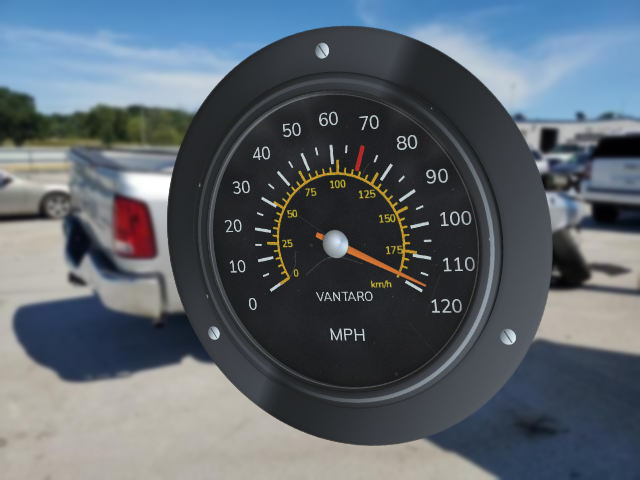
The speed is **117.5** mph
